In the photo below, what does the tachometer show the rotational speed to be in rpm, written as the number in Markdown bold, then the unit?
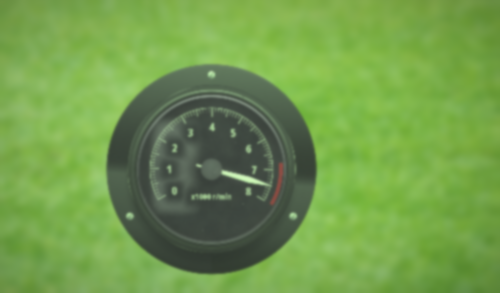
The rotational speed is **7500** rpm
